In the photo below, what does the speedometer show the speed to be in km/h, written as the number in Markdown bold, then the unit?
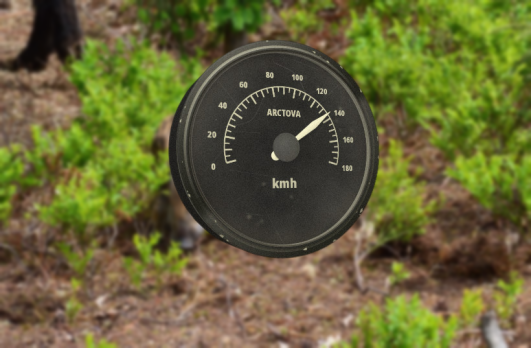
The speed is **135** km/h
